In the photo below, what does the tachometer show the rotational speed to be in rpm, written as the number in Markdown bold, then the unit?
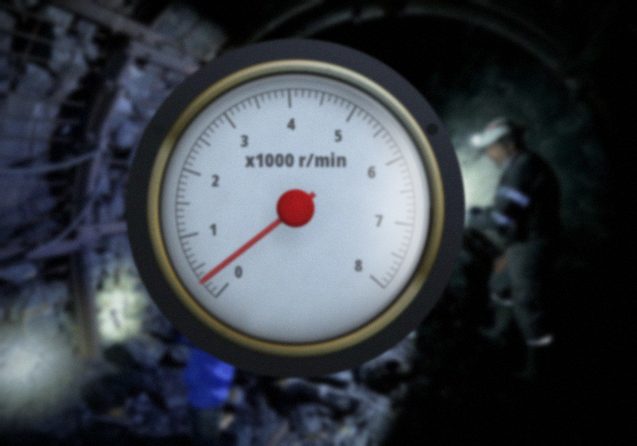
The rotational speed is **300** rpm
